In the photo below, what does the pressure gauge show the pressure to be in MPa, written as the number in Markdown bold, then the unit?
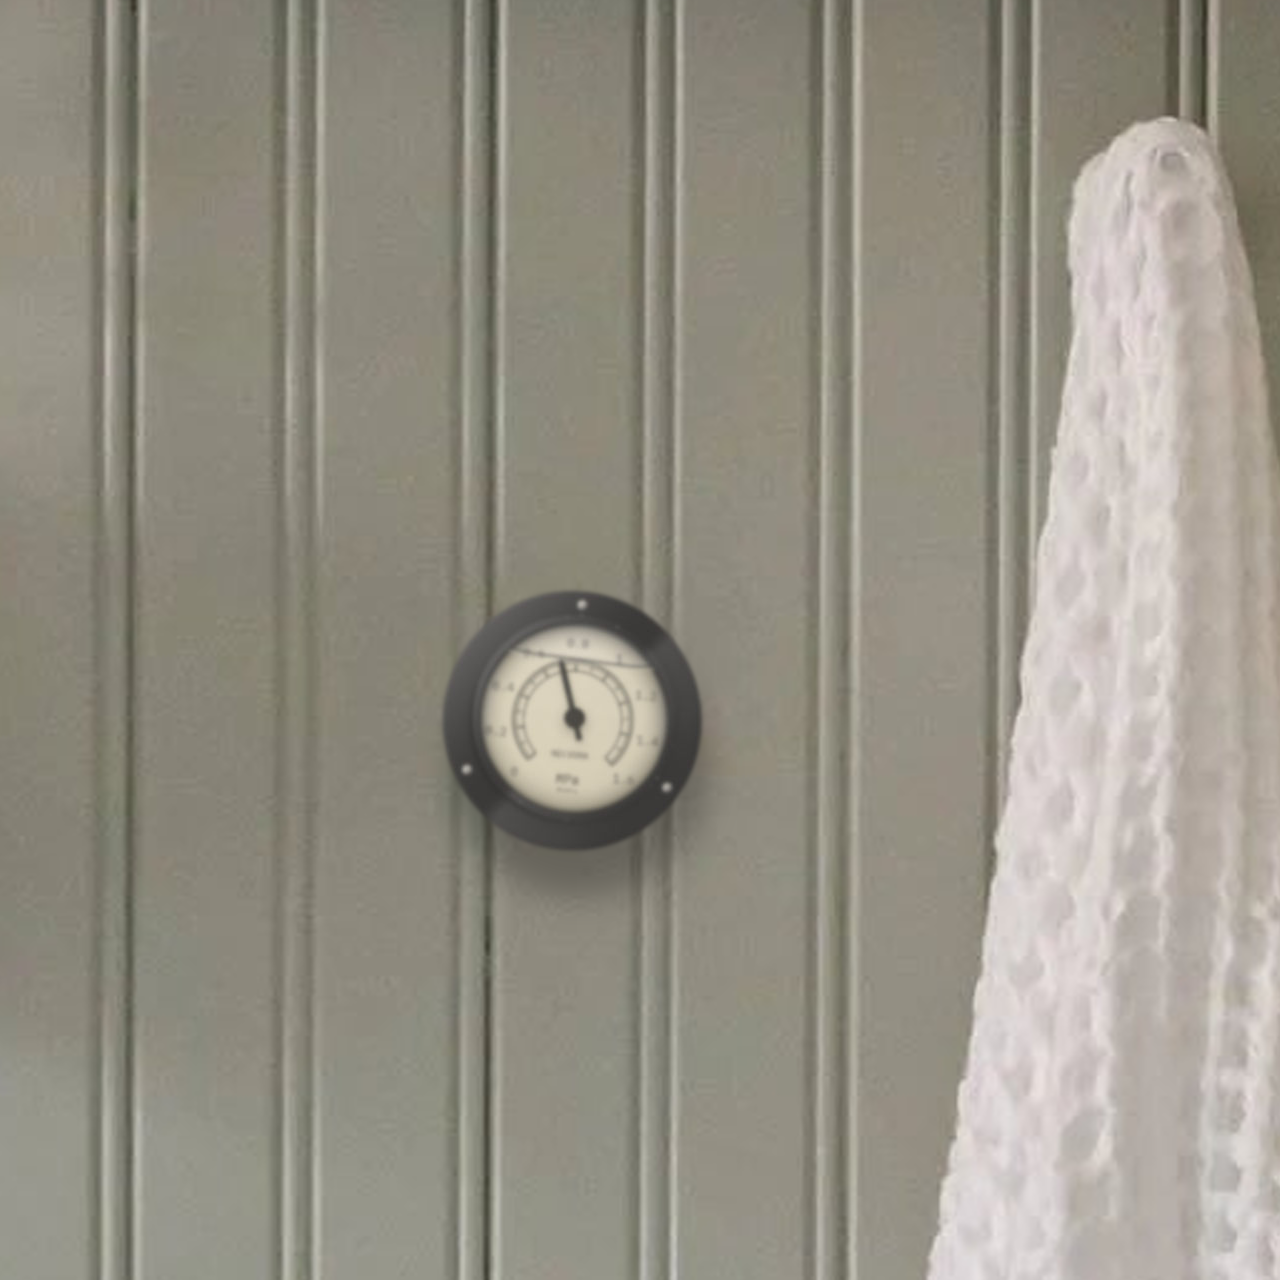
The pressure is **0.7** MPa
